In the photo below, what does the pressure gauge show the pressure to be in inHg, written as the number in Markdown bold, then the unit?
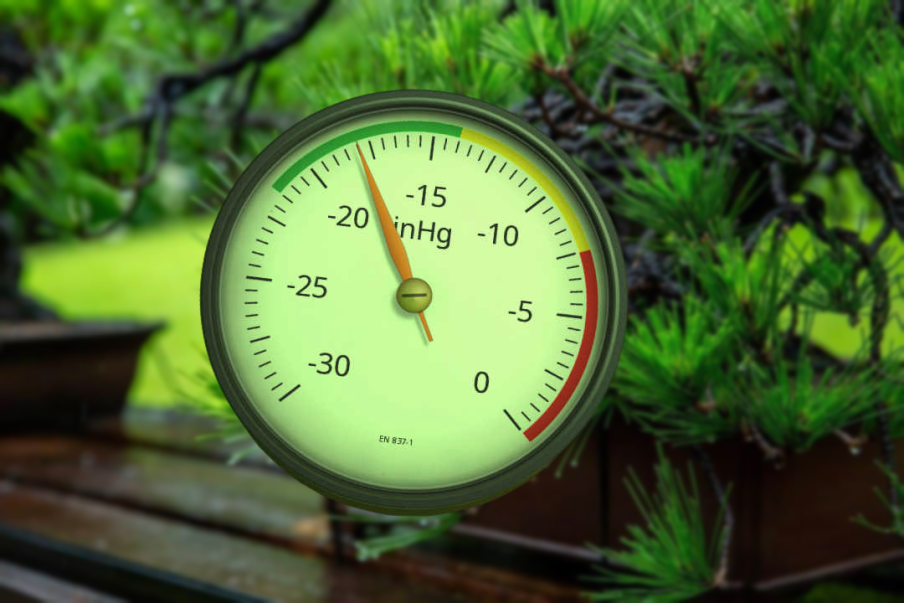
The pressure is **-18** inHg
